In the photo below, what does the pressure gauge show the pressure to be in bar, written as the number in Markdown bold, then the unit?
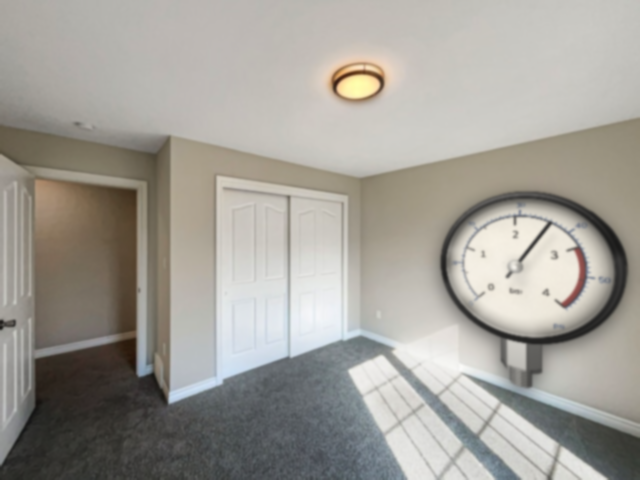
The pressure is **2.5** bar
